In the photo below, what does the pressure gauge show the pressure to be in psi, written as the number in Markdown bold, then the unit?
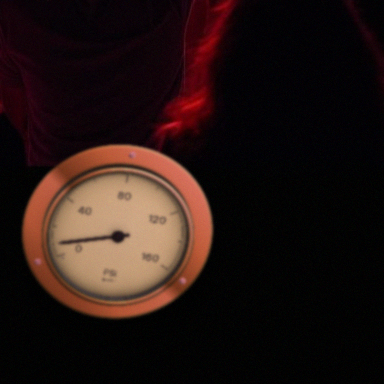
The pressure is **10** psi
